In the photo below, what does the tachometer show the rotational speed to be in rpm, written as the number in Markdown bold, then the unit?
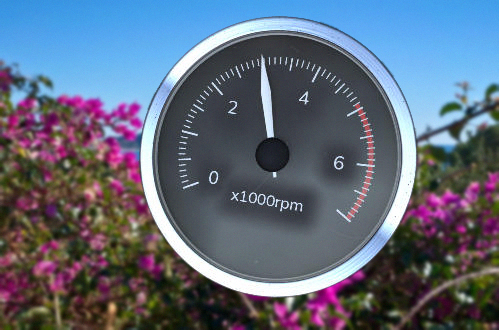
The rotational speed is **3000** rpm
